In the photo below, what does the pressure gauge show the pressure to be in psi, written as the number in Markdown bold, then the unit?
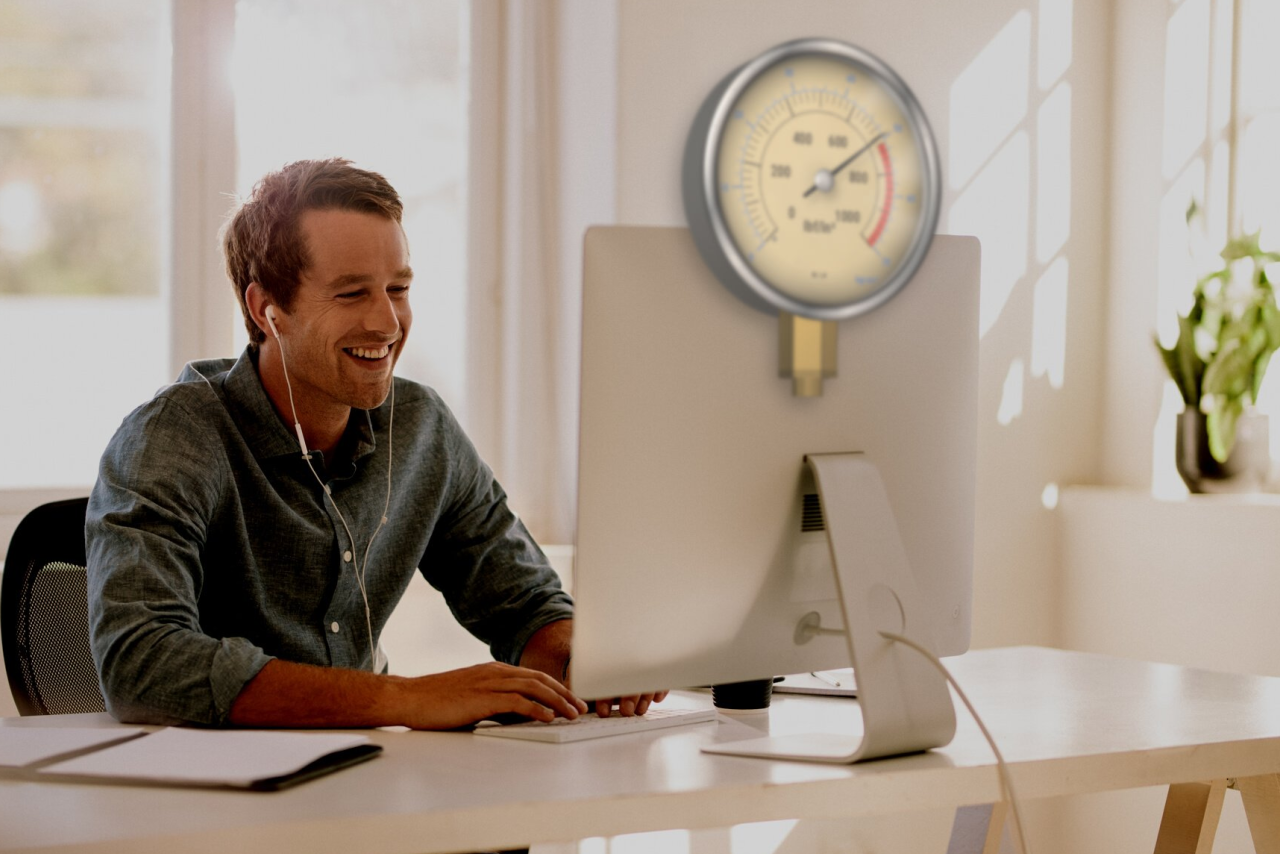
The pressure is **700** psi
